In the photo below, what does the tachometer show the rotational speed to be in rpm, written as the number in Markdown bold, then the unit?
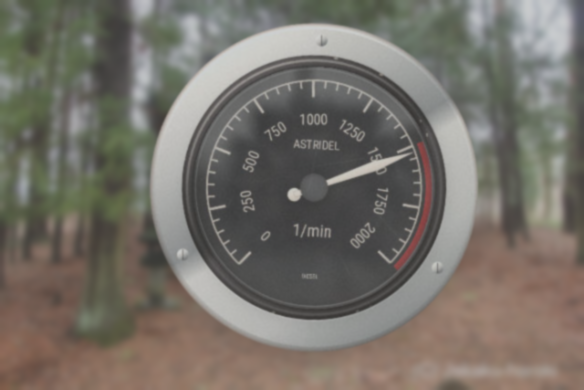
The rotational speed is **1525** rpm
